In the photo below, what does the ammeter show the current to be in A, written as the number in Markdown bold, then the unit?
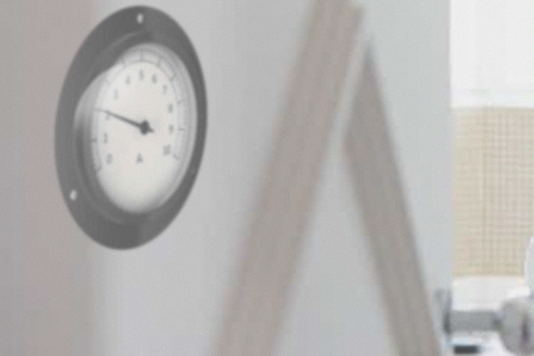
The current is **2** A
